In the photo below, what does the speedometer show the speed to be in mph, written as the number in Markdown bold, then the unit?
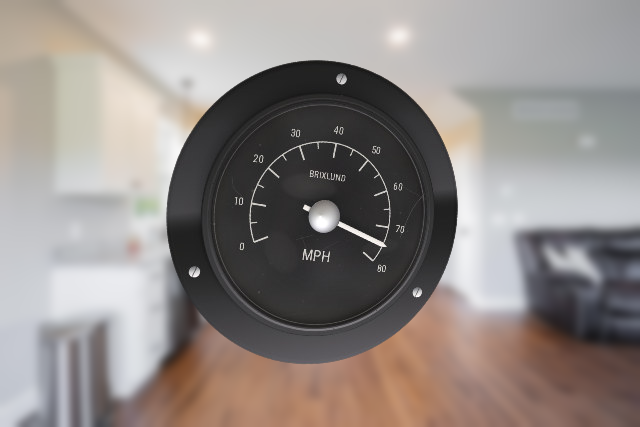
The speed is **75** mph
